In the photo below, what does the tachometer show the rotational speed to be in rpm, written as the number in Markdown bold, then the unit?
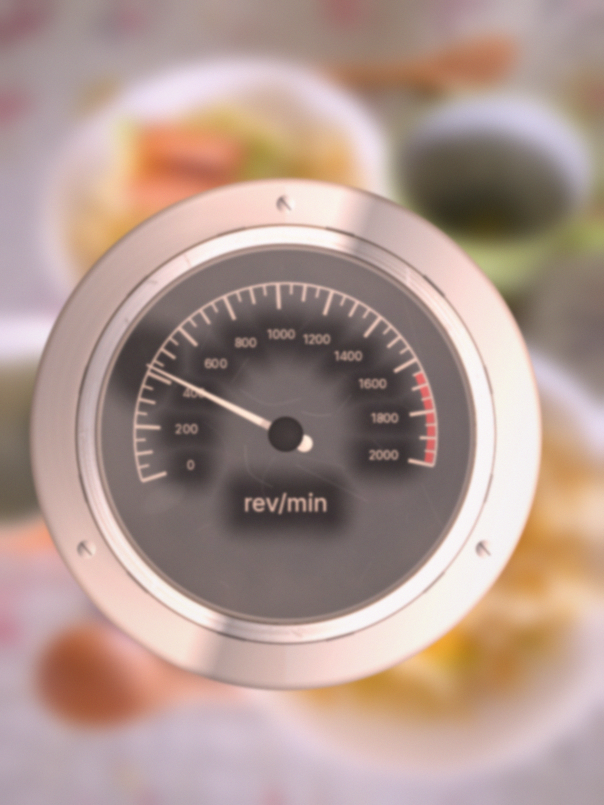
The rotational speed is **425** rpm
